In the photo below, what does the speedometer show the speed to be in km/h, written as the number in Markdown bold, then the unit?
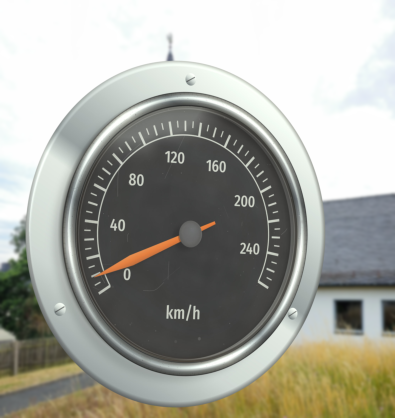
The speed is **10** km/h
